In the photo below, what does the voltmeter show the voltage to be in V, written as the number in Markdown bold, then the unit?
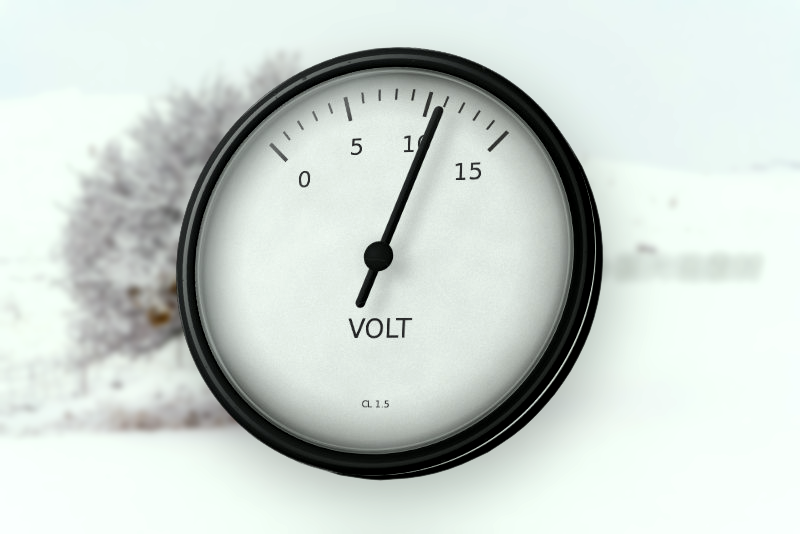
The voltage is **11** V
